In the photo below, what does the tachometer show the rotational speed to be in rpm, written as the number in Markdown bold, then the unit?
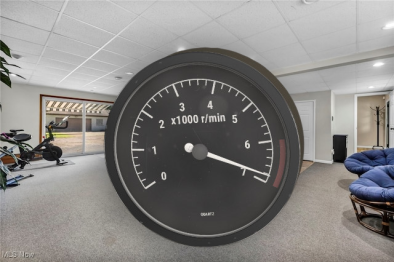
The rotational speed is **6800** rpm
